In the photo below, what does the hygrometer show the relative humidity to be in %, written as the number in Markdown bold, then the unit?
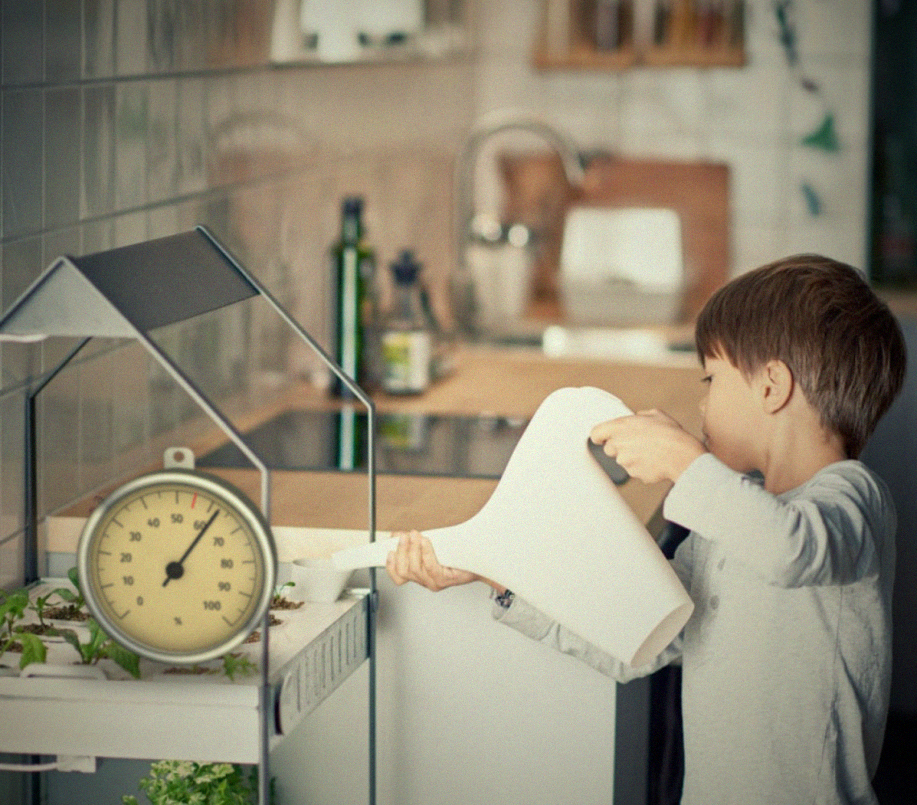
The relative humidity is **62.5** %
